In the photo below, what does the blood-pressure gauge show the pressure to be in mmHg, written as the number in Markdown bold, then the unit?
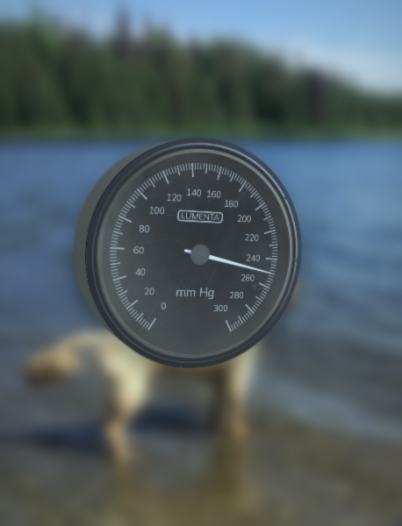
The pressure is **250** mmHg
